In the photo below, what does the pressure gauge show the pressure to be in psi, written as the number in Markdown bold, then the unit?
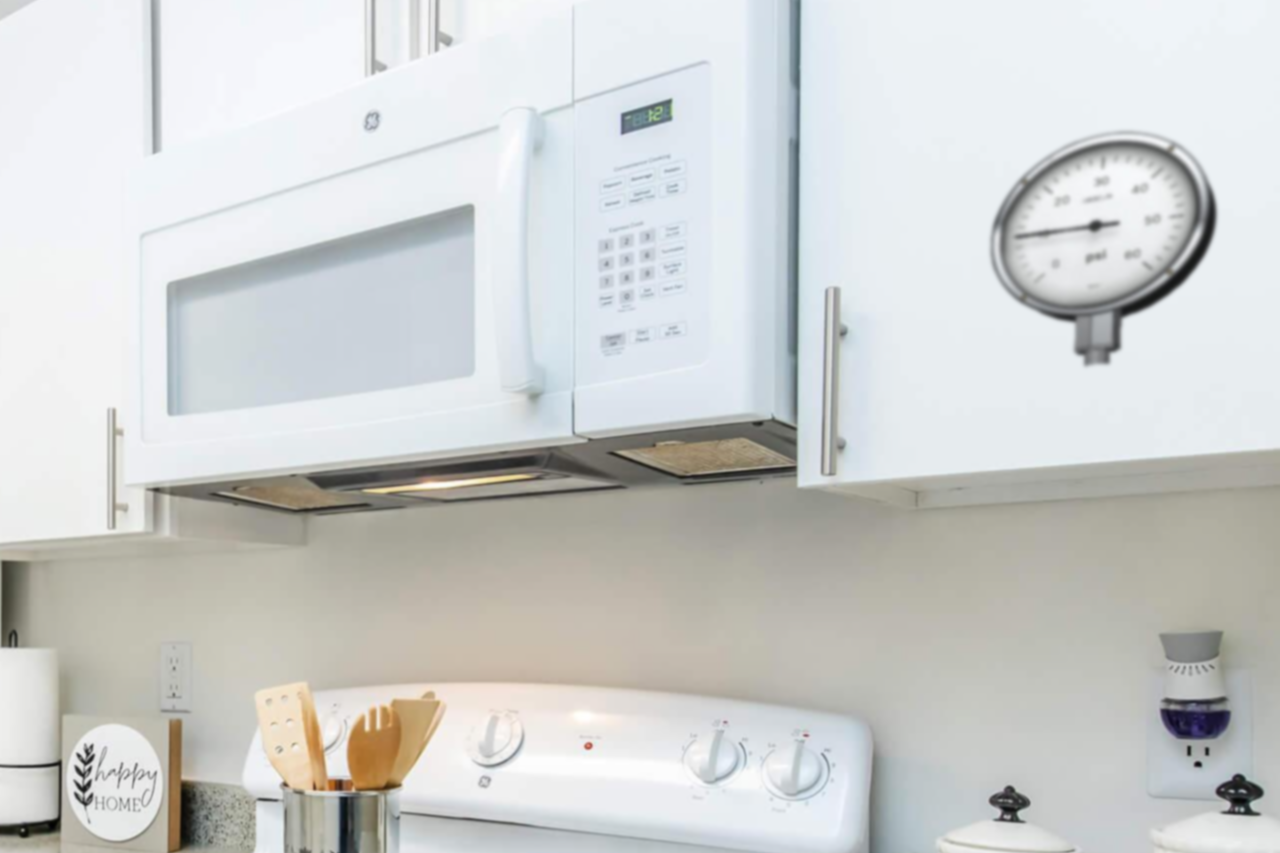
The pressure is **10** psi
